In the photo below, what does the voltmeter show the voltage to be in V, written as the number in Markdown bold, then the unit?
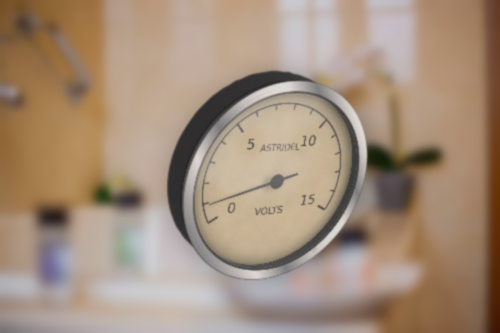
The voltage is **1** V
